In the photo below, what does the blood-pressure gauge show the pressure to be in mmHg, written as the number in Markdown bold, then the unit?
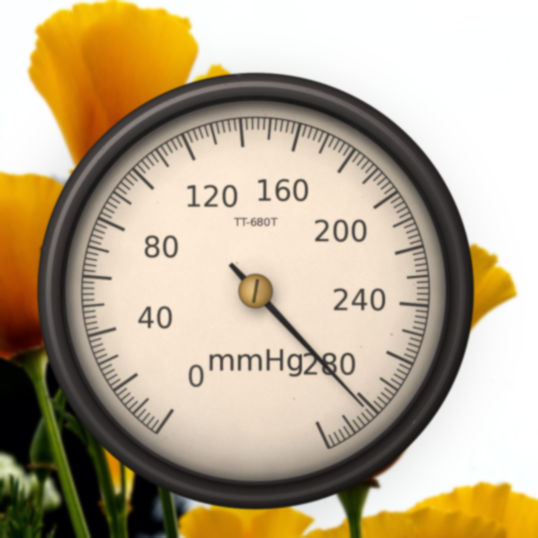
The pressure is **282** mmHg
